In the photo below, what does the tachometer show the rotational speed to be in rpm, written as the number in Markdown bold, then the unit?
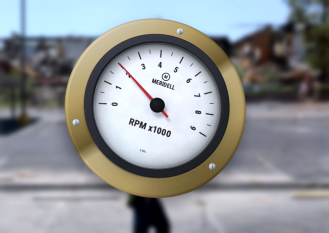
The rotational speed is **2000** rpm
